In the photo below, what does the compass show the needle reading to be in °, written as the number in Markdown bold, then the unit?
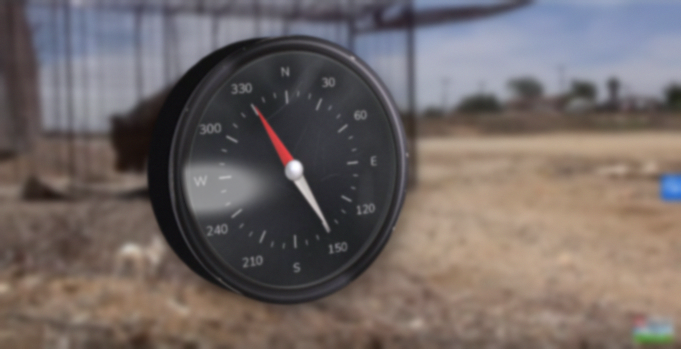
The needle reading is **330** °
